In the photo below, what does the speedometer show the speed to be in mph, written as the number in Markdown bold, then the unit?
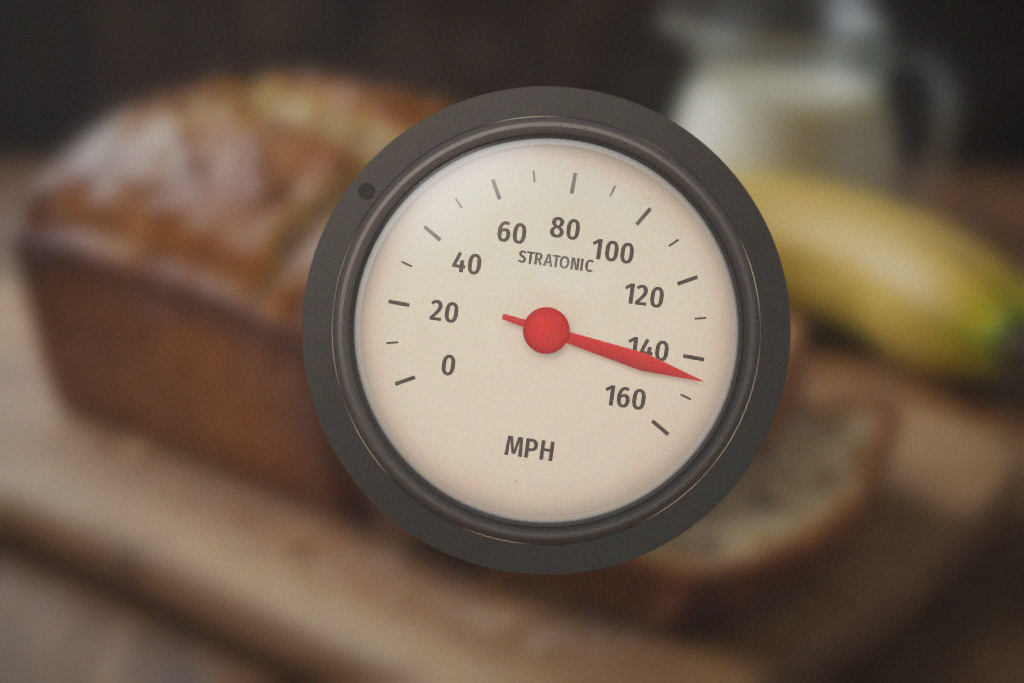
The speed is **145** mph
